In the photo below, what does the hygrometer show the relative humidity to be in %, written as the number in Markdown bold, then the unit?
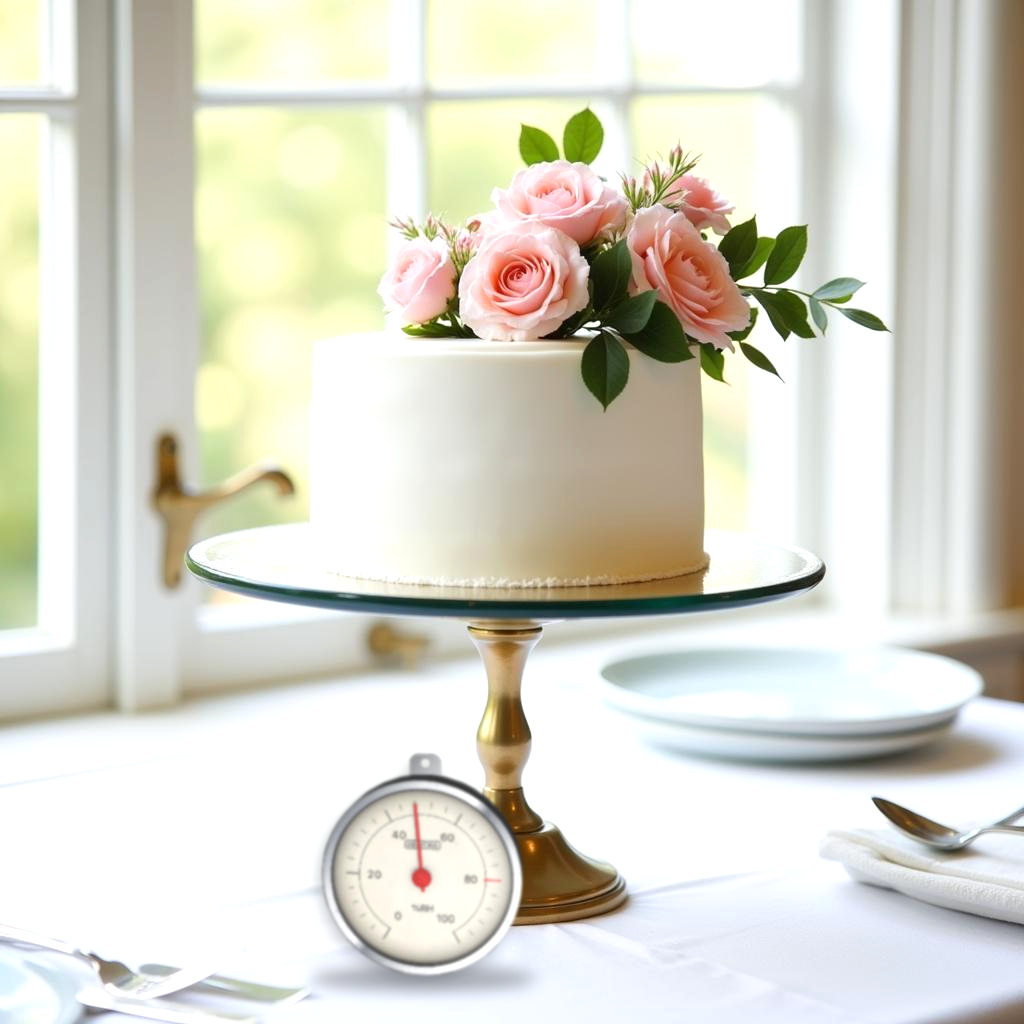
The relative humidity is **48** %
